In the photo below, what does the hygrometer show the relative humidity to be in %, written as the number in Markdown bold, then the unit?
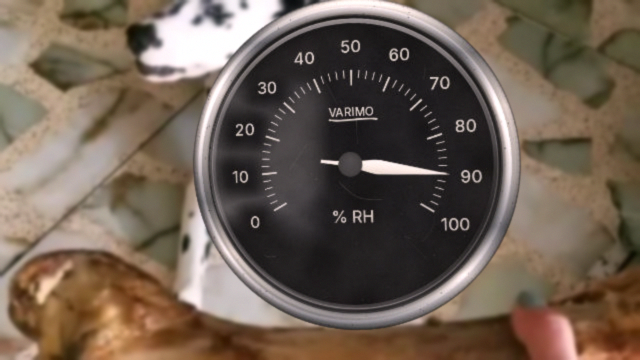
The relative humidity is **90** %
